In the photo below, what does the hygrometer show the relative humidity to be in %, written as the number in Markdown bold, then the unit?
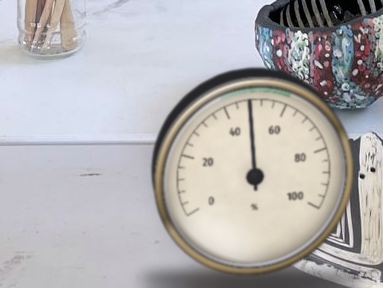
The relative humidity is **48** %
